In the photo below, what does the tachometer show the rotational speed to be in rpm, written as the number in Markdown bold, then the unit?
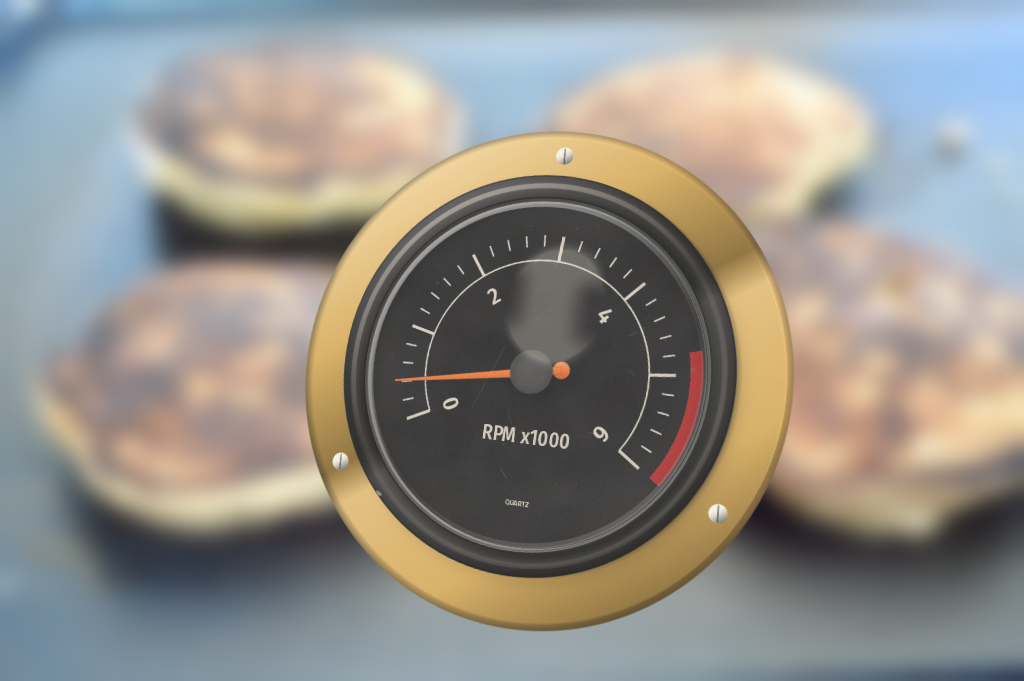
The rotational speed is **400** rpm
